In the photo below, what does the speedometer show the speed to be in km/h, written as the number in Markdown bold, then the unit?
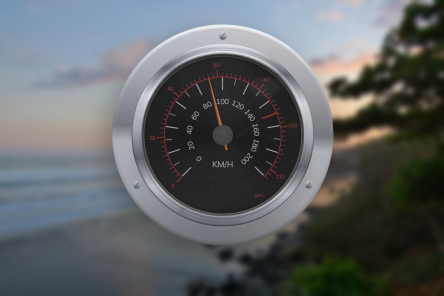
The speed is **90** km/h
